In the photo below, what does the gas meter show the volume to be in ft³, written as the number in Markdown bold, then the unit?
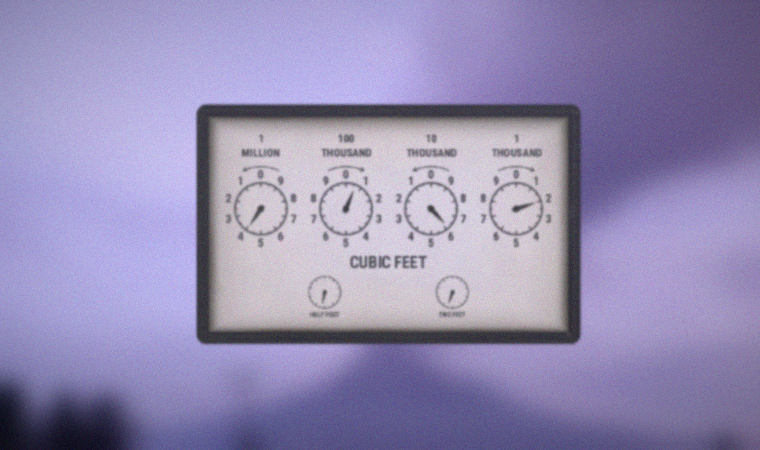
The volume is **406200** ft³
